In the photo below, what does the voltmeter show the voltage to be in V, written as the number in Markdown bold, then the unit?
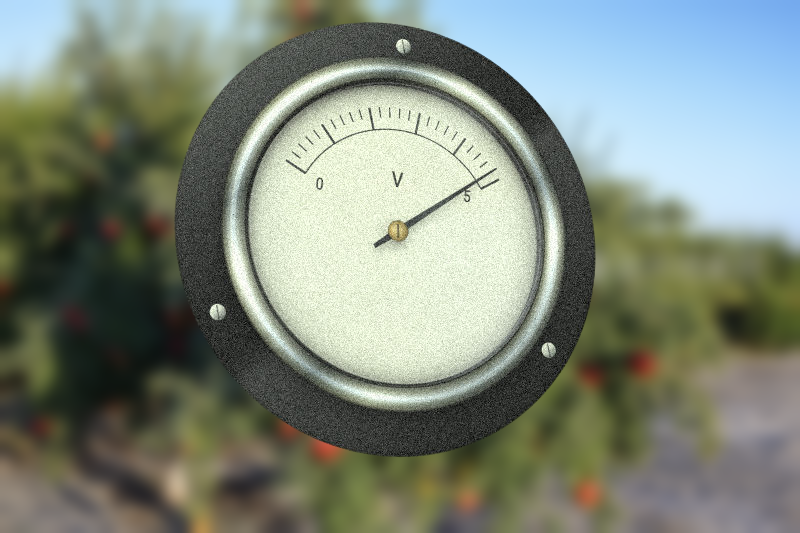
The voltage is **4.8** V
